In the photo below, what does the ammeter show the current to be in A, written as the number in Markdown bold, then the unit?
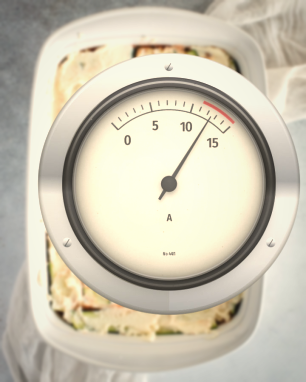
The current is **12.5** A
